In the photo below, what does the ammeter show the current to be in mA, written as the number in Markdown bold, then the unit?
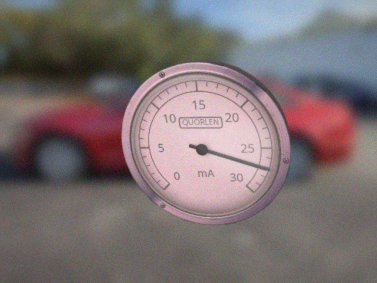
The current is **27** mA
